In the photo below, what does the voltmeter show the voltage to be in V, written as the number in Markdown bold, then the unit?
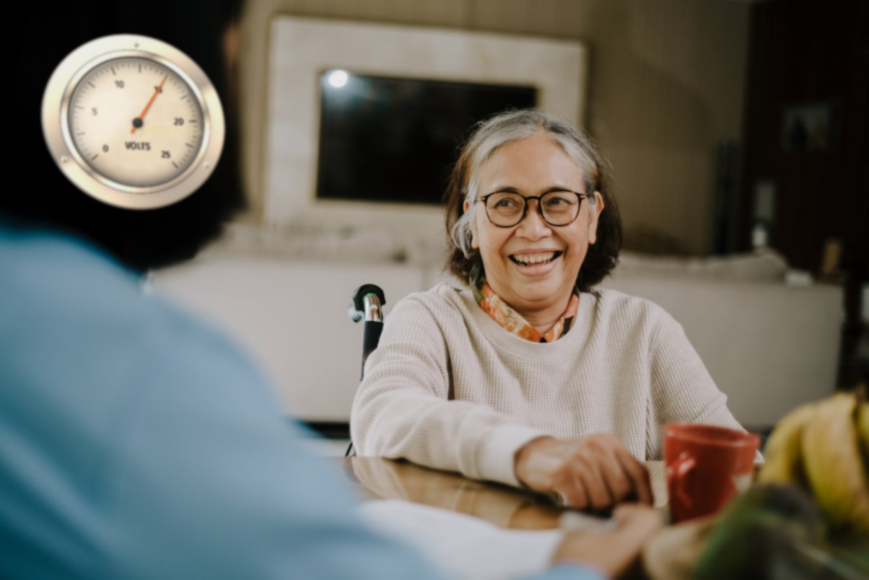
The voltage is **15** V
